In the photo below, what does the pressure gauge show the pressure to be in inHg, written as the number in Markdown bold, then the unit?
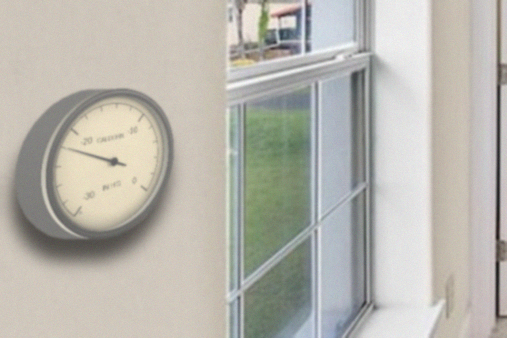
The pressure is **-22** inHg
